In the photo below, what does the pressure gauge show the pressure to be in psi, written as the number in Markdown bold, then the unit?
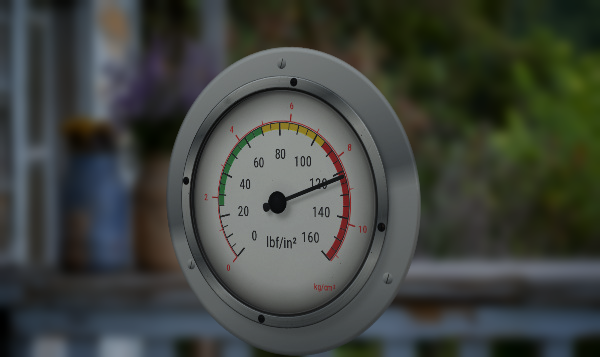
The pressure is **122.5** psi
